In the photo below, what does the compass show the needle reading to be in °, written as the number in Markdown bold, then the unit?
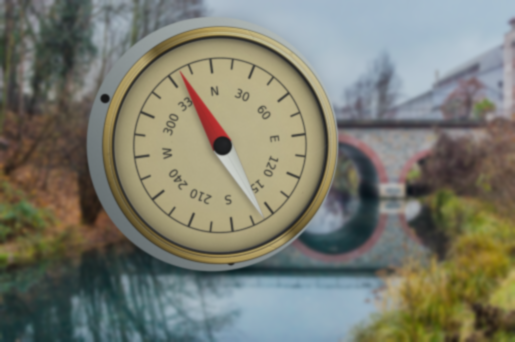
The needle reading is **337.5** °
